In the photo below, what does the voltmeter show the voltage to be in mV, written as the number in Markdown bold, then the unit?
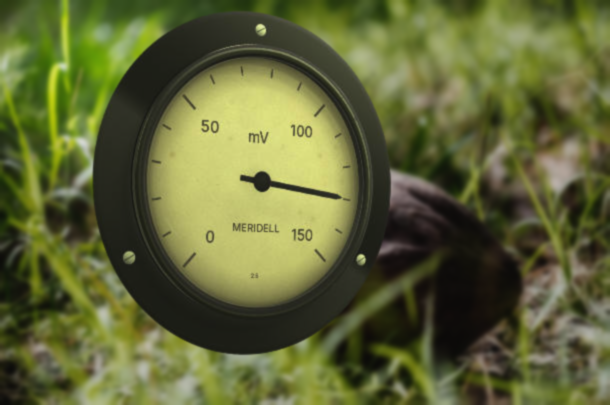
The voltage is **130** mV
